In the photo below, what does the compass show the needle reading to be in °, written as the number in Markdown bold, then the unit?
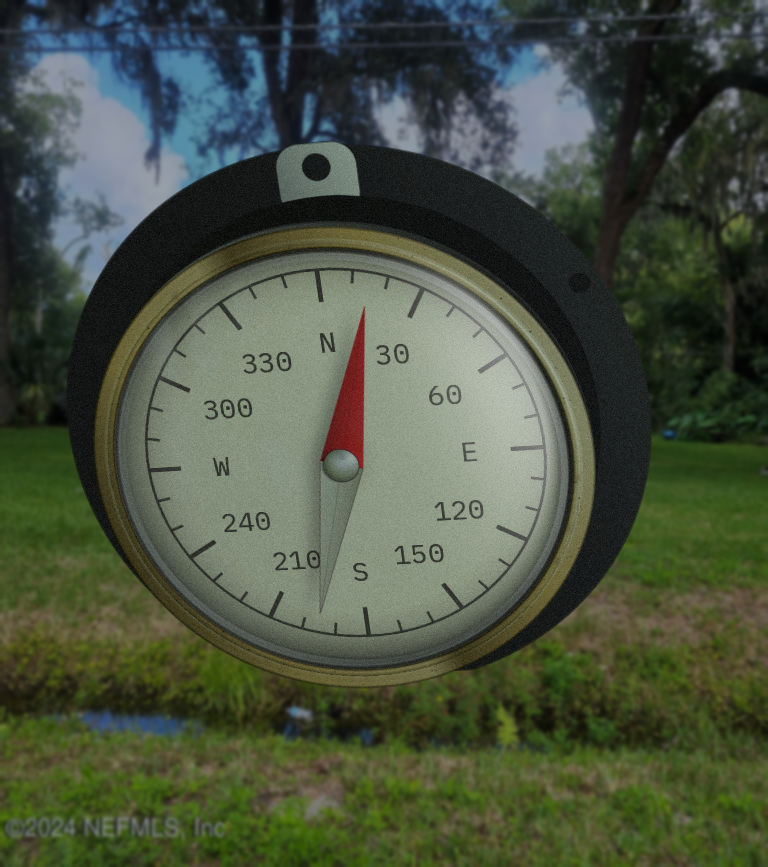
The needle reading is **15** °
